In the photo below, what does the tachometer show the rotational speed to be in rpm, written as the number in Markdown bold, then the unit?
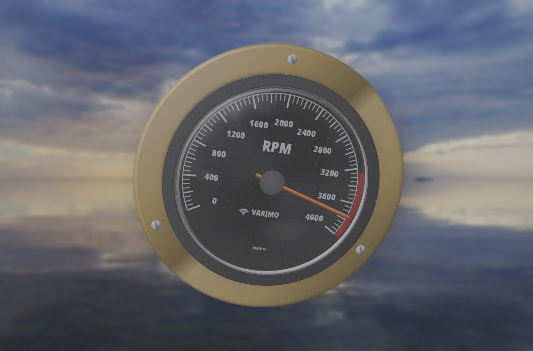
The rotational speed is **3750** rpm
